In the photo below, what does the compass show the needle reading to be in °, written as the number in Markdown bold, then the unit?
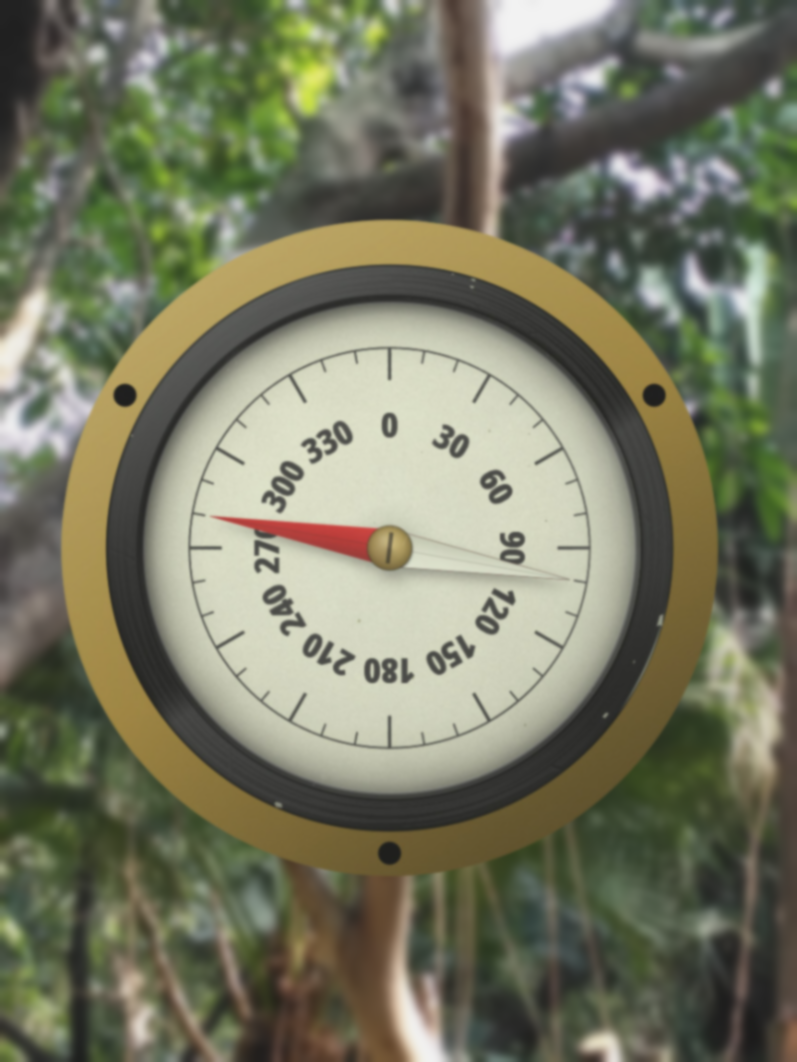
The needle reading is **280** °
